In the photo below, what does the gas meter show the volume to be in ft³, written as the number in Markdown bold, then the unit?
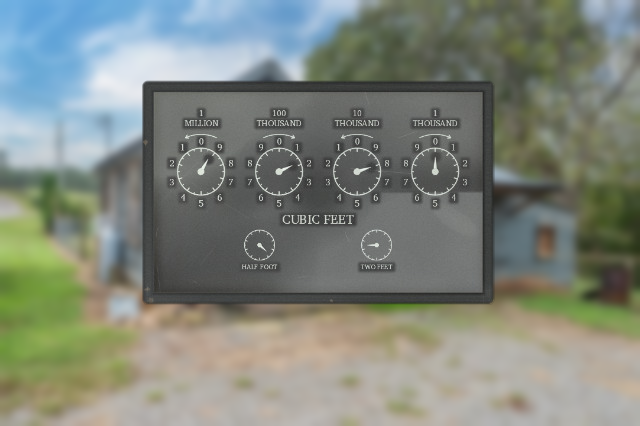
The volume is **918000** ft³
